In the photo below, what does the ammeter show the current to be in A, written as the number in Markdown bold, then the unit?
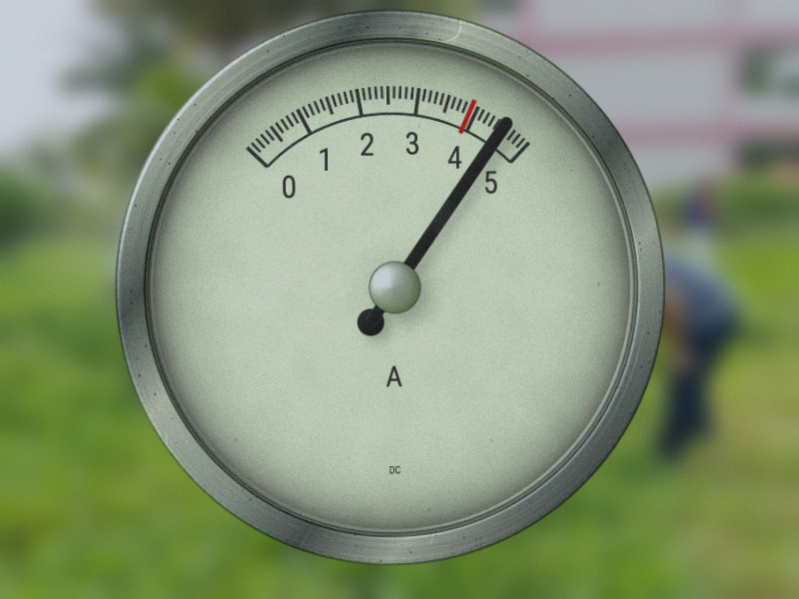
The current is **4.5** A
